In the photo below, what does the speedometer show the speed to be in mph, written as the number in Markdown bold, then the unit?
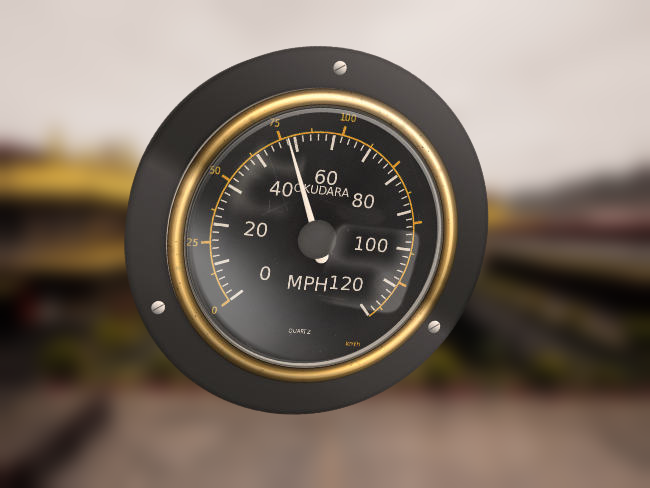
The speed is **48** mph
